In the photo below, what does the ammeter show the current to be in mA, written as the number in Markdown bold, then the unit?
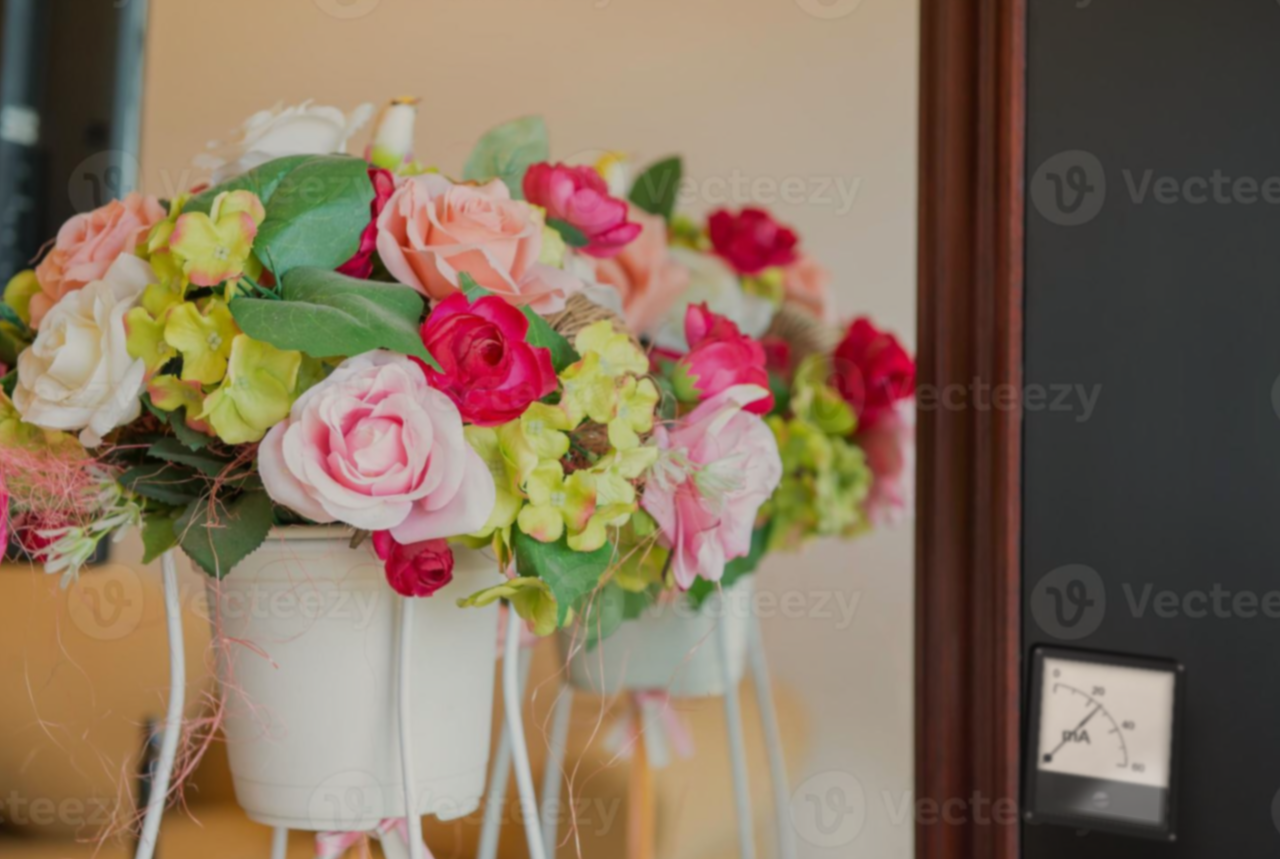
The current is **25** mA
